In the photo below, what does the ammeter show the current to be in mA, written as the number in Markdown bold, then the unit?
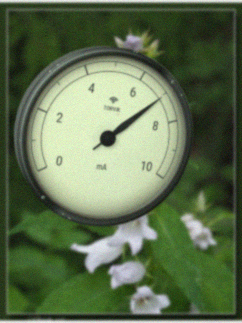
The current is **7** mA
